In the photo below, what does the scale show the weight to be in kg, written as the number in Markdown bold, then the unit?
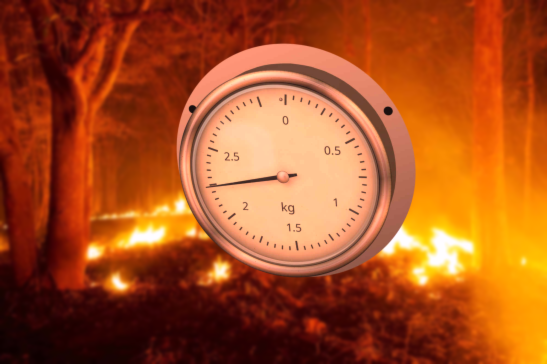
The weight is **2.25** kg
